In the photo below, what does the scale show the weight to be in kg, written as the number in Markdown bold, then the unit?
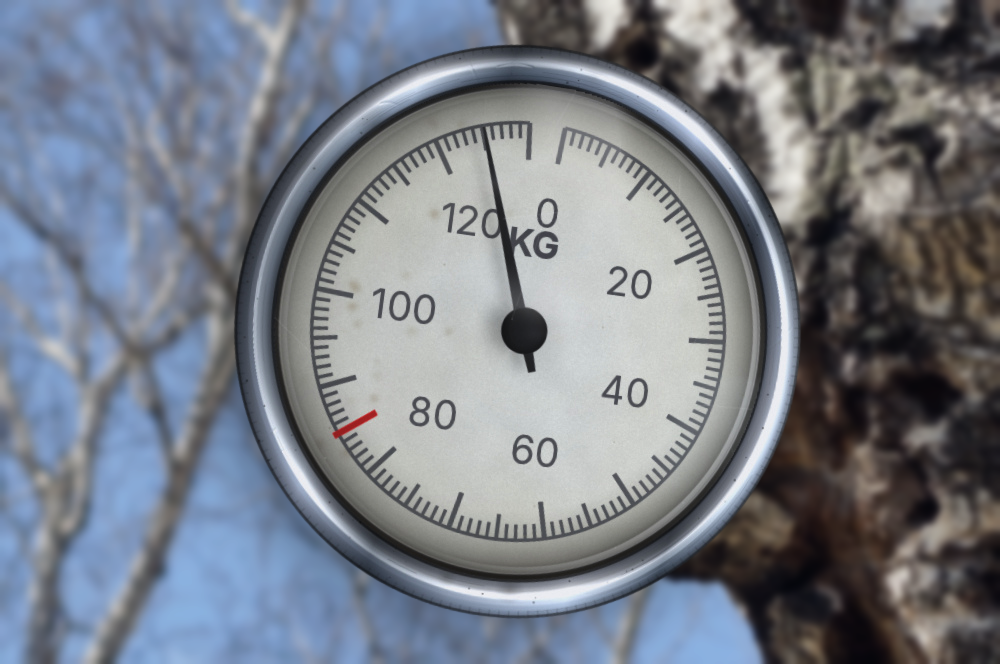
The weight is **125** kg
